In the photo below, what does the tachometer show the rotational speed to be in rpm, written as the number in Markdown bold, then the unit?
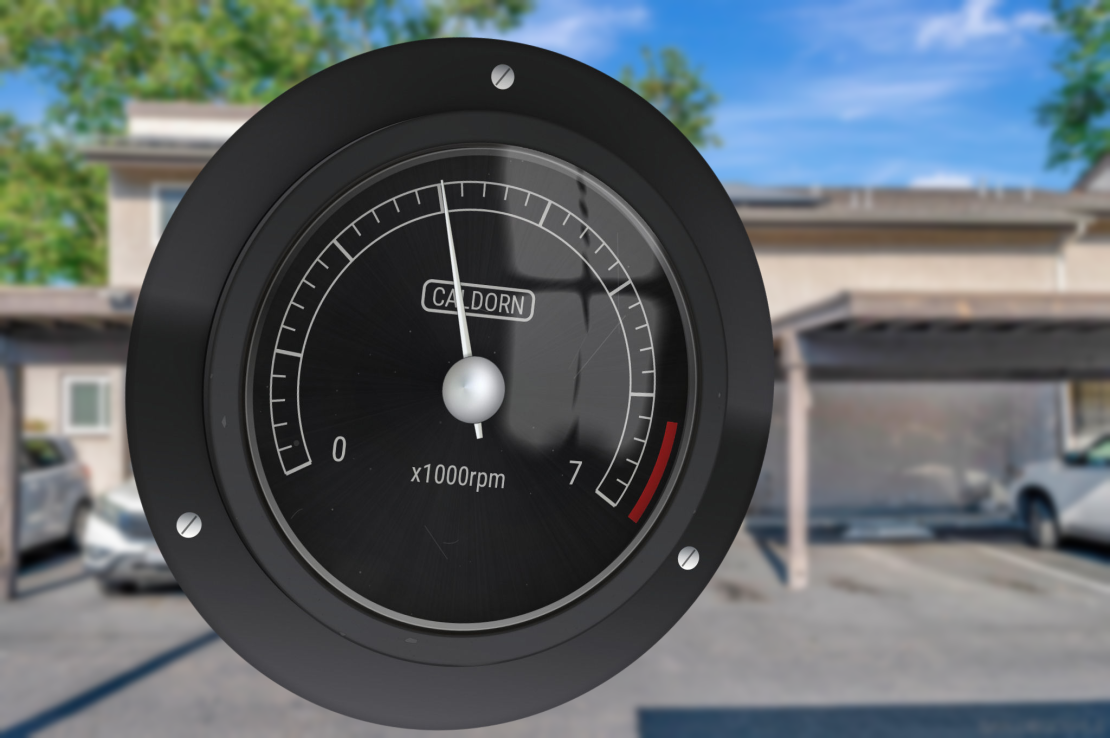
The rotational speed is **3000** rpm
